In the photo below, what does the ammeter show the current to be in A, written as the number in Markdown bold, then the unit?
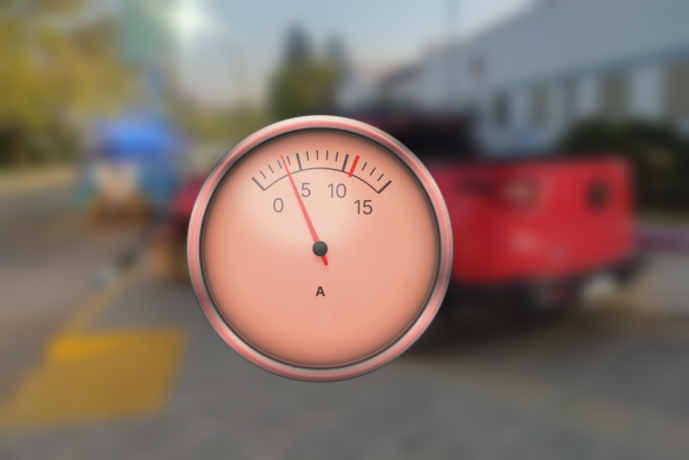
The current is **3.5** A
